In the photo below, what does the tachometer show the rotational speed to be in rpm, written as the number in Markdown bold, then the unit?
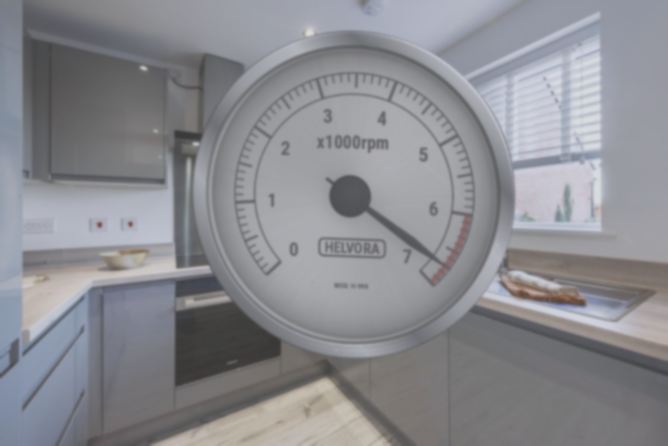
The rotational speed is **6700** rpm
